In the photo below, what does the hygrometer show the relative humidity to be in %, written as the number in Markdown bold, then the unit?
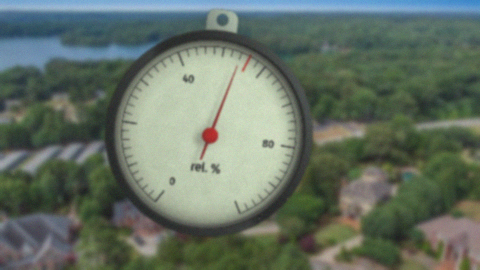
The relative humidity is **54** %
